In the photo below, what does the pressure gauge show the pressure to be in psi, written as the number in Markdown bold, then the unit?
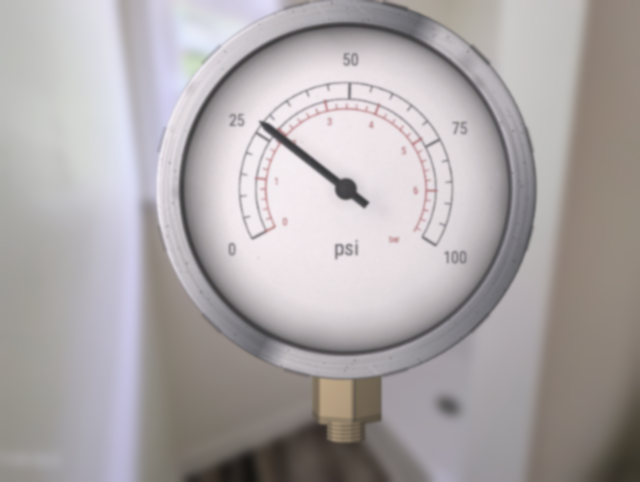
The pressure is **27.5** psi
